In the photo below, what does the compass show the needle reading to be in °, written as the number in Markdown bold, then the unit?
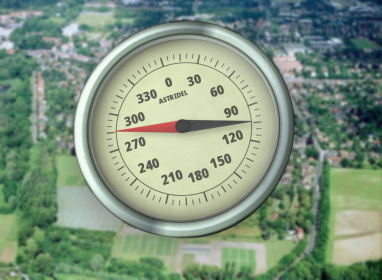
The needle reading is **285** °
